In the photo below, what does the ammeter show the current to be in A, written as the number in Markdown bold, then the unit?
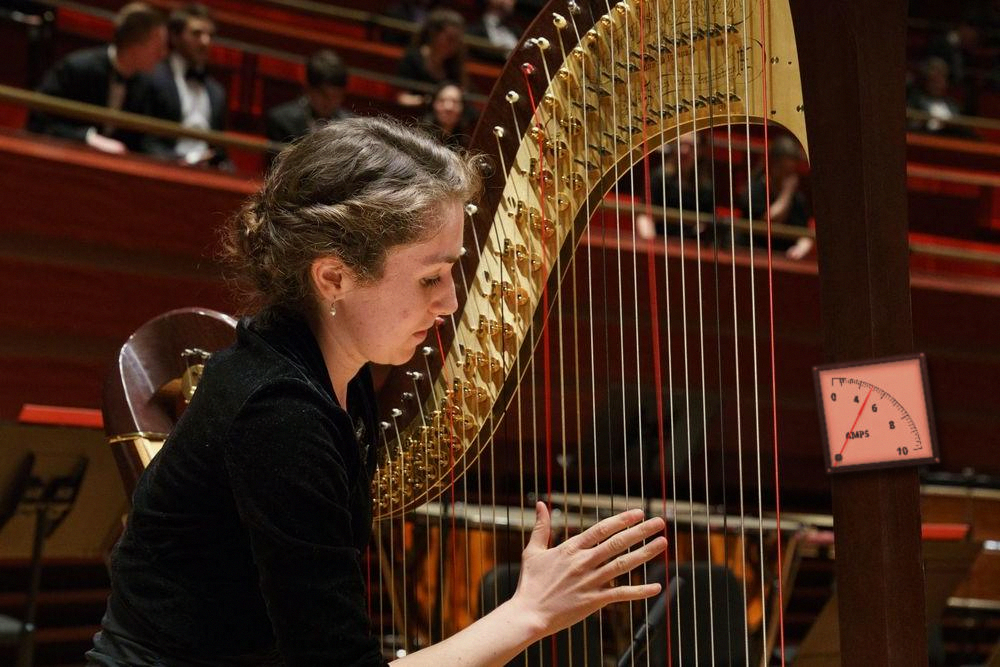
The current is **5** A
